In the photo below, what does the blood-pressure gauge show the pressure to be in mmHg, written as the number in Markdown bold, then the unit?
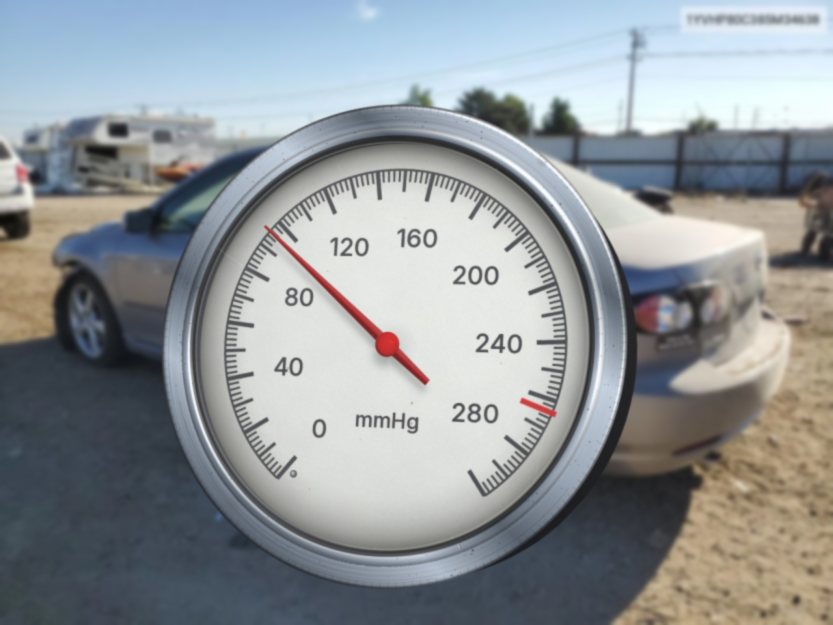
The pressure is **96** mmHg
